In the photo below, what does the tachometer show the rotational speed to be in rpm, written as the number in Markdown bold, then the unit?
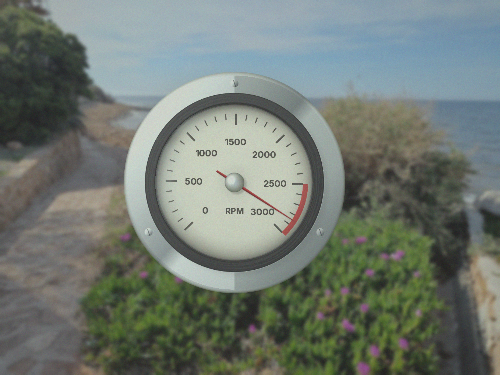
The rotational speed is **2850** rpm
